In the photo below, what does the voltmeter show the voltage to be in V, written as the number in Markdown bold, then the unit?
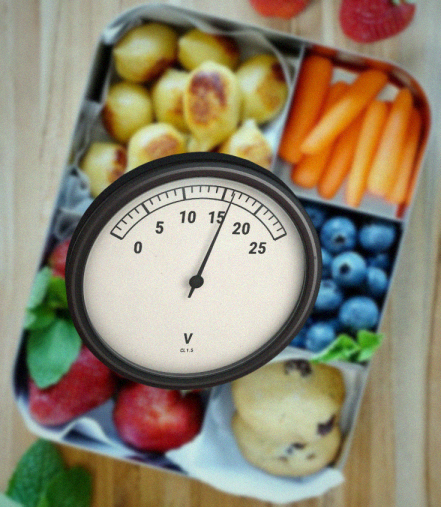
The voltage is **16** V
